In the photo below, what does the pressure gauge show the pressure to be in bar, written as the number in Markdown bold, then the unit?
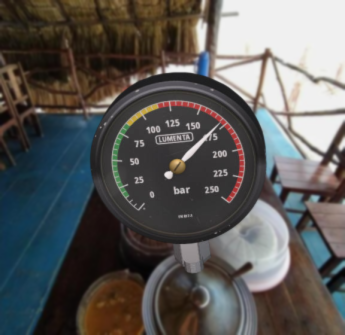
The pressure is **170** bar
